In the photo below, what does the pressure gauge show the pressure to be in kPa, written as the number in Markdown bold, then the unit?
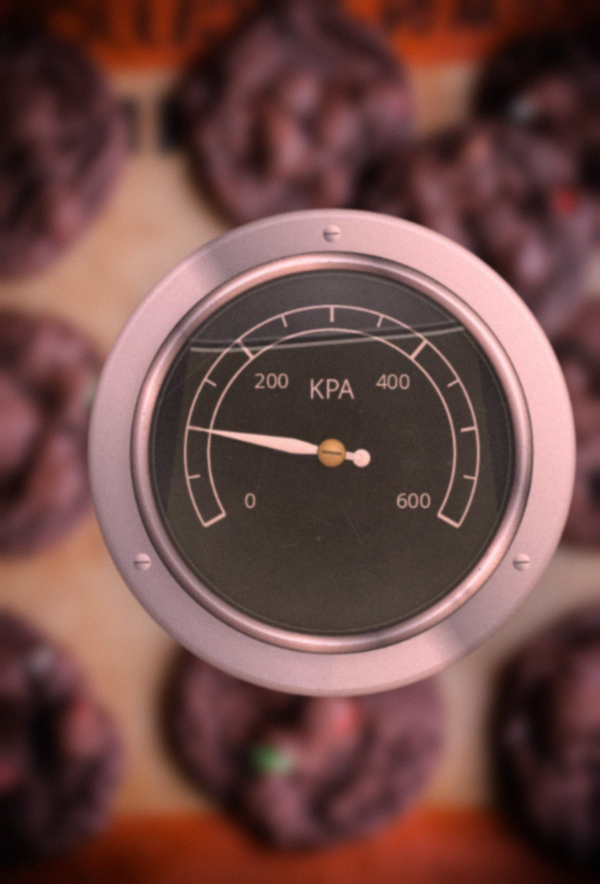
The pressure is **100** kPa
